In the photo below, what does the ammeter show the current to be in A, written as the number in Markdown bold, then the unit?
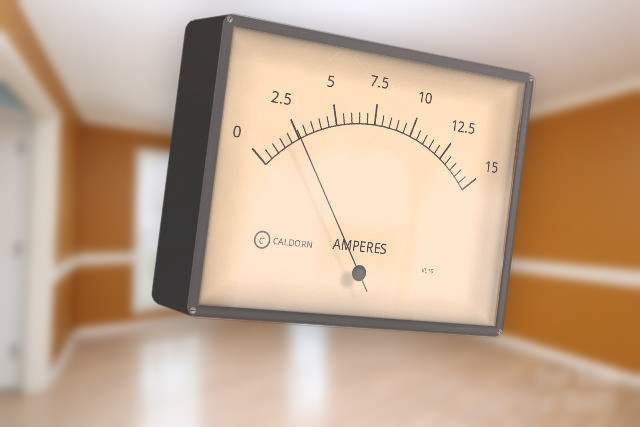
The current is **2.5** A
